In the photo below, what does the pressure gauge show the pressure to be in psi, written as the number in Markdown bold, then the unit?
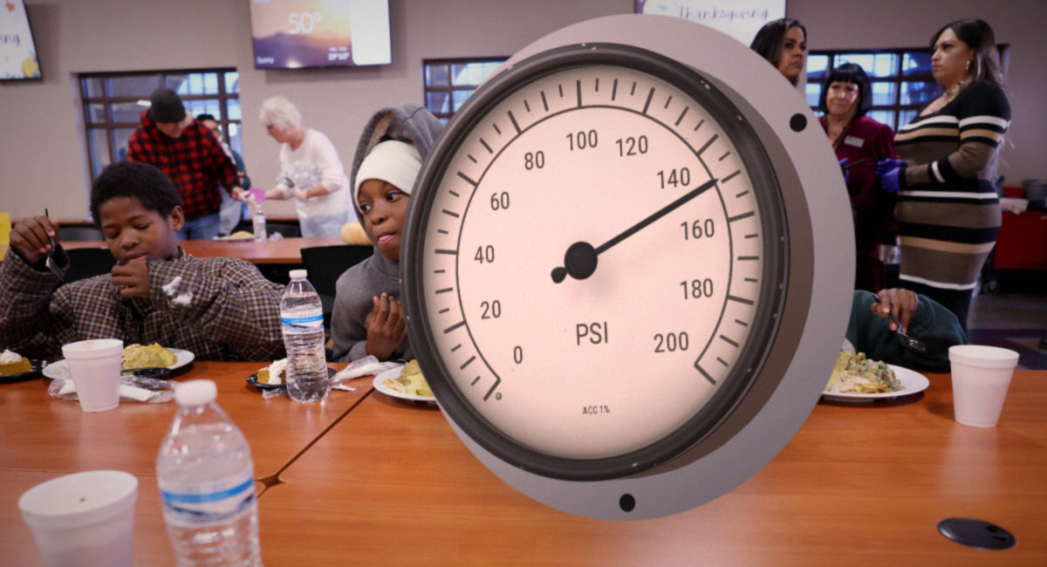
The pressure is **150** psi
